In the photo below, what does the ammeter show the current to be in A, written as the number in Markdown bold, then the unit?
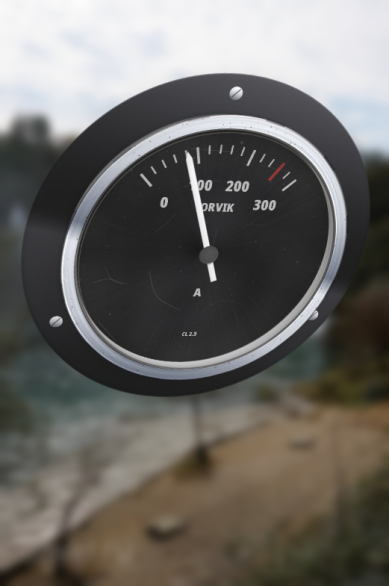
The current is **80** A
